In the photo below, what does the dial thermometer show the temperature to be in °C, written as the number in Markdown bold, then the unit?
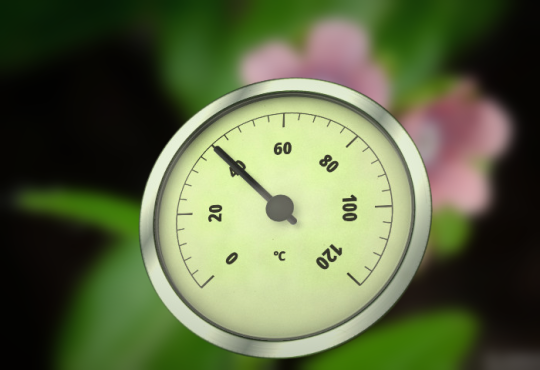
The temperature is **40** °C
